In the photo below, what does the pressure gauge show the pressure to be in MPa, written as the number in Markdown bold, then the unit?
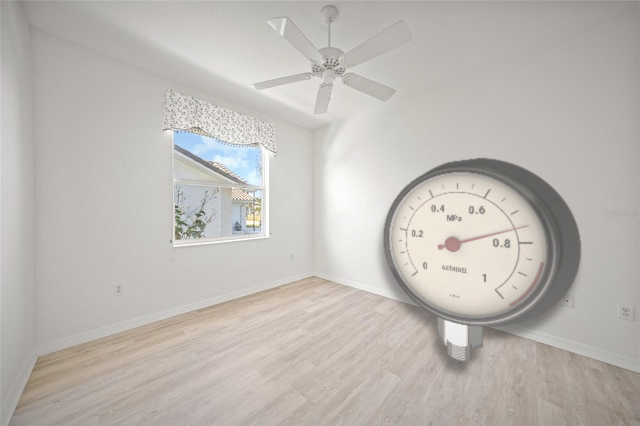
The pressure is **0.75** MPa
